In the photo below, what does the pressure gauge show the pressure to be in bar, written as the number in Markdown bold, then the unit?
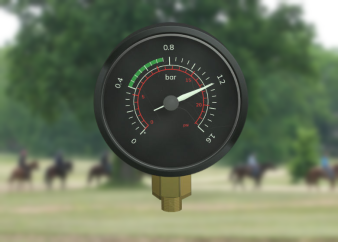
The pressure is **1.2** bar
